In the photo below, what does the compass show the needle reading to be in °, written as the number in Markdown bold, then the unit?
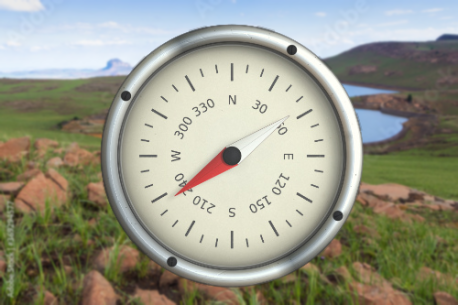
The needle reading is **235** °
